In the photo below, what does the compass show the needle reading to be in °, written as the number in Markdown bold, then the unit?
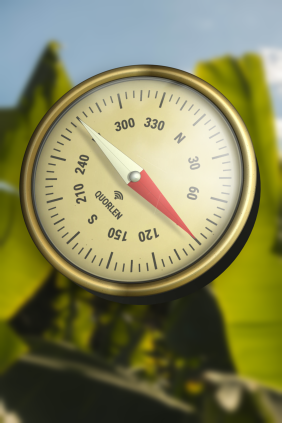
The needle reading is **90** °
